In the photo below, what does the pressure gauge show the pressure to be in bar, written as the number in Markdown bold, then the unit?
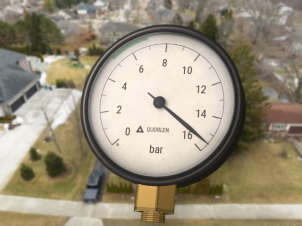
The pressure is **15.5** bar
